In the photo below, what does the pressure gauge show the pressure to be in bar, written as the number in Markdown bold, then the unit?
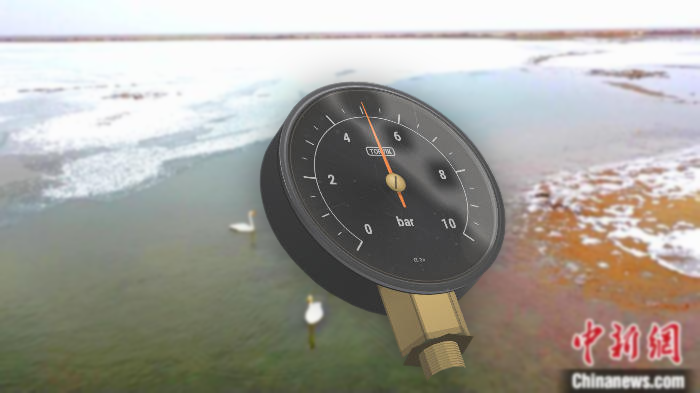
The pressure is **5** bar
